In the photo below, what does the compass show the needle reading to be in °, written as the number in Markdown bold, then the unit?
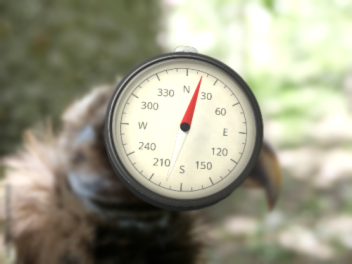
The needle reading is **15** °
